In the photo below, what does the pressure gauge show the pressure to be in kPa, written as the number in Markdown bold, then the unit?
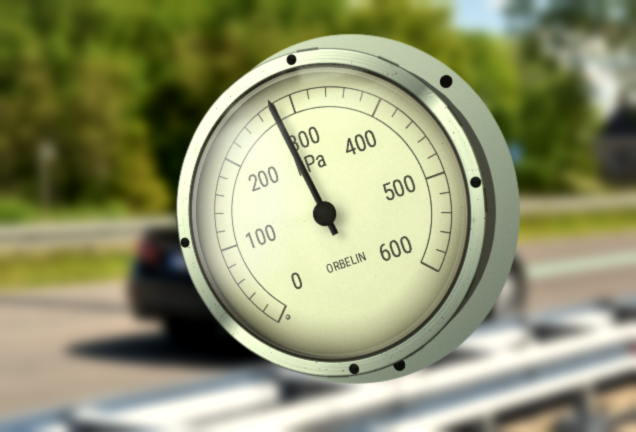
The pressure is **280** kPa
